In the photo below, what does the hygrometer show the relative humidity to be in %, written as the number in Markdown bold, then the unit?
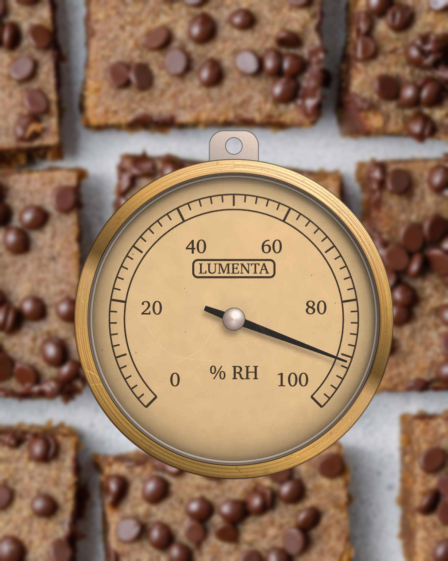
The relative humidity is **91** %
